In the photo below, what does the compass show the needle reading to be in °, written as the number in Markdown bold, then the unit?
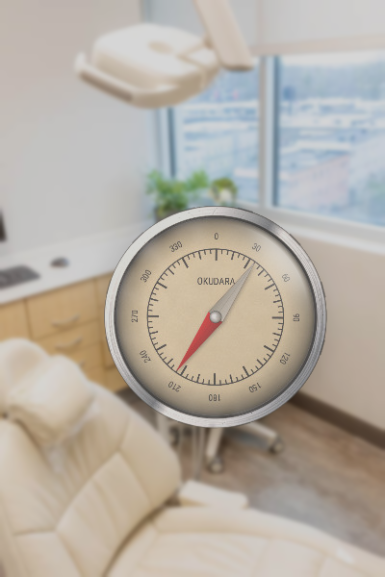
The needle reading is **215** °
